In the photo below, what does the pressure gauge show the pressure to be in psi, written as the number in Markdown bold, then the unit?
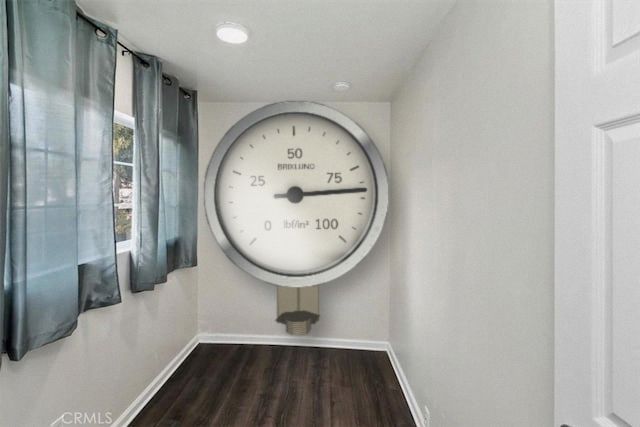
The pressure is **82.5** psi
